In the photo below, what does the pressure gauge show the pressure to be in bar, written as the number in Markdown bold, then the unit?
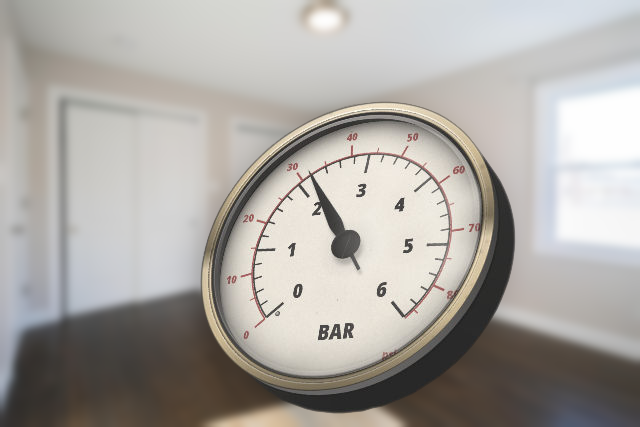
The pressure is **2.2** bar
